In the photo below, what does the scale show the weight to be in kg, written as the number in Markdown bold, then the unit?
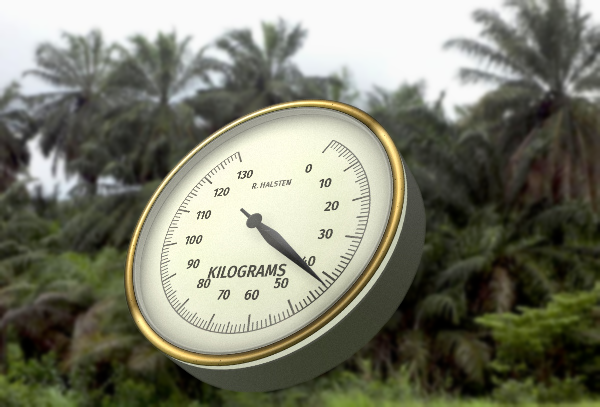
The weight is **42** kg
